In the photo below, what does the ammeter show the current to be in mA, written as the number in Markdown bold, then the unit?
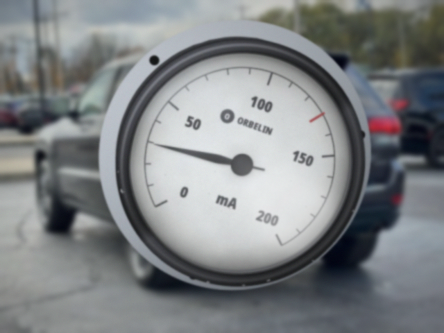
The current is **30** mA
